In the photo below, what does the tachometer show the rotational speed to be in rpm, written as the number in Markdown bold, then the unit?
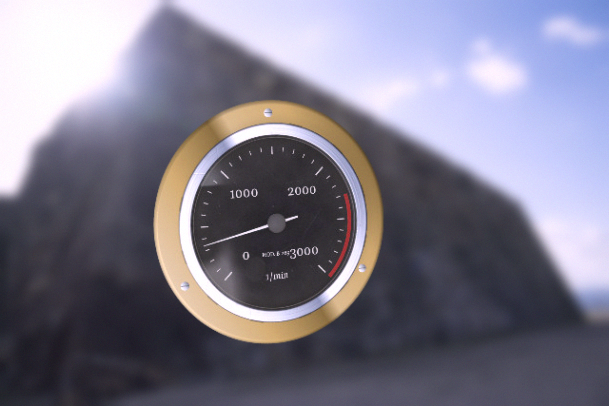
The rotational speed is **350** rpm
